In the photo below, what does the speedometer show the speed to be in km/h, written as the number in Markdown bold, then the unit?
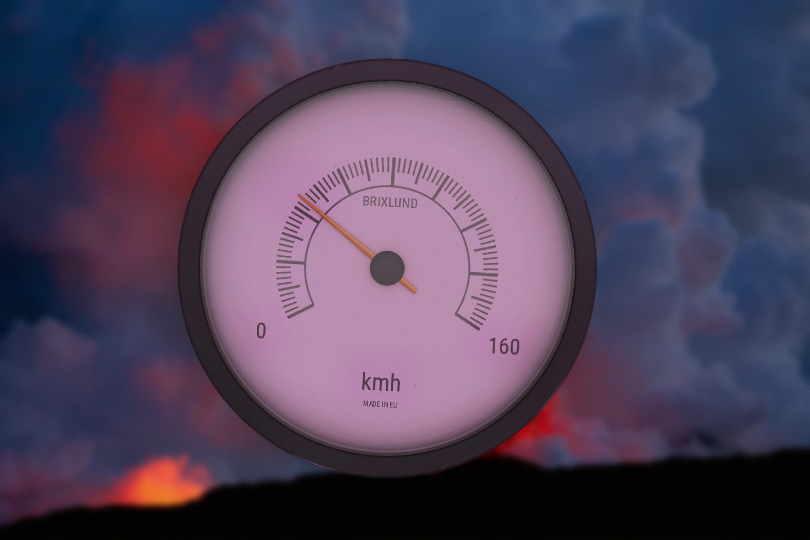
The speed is **44** km/h
